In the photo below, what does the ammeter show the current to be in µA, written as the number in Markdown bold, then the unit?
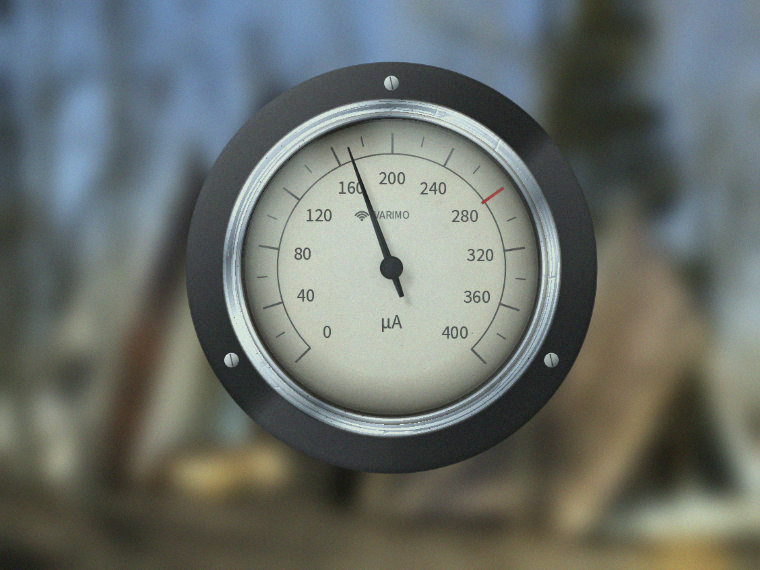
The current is **170** µA
